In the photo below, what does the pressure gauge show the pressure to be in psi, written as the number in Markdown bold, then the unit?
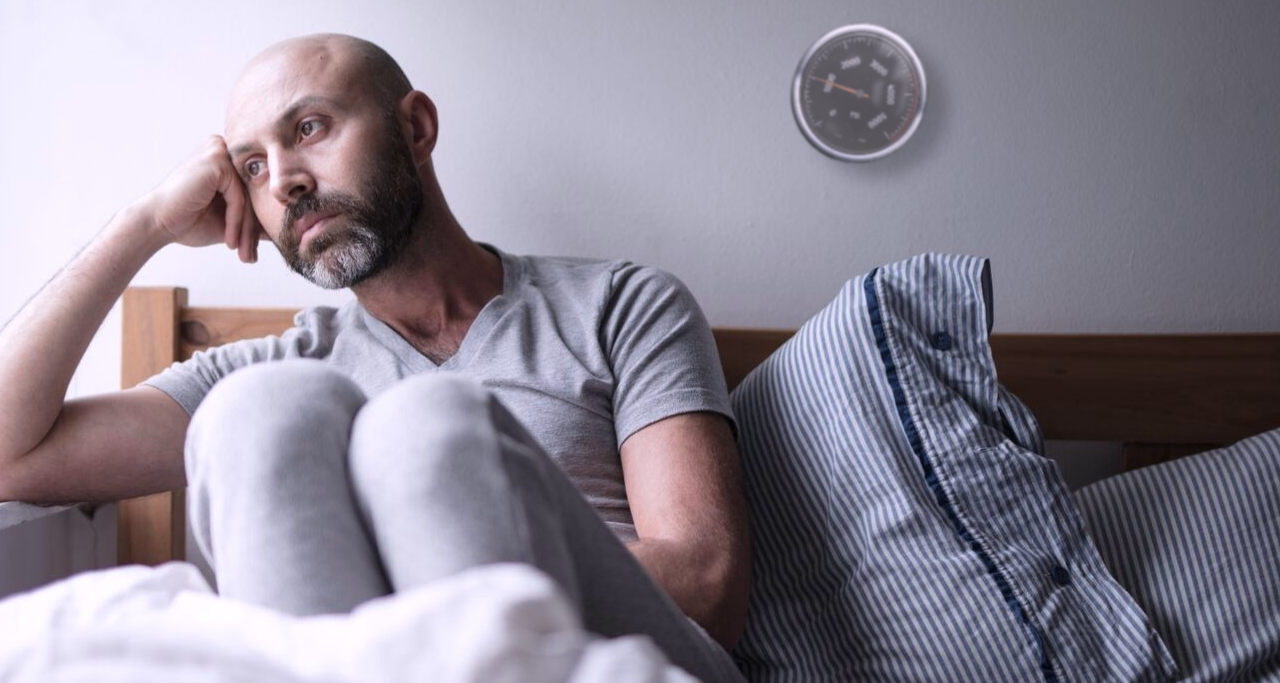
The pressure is **1000** psi
